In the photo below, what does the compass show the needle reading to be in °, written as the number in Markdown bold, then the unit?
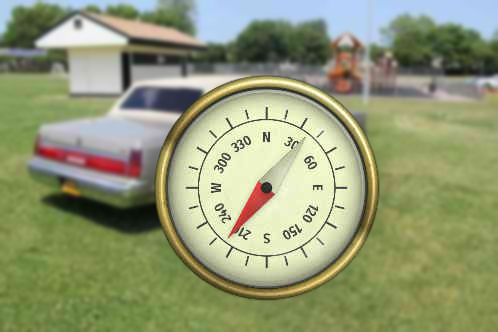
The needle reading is **217.5** °
